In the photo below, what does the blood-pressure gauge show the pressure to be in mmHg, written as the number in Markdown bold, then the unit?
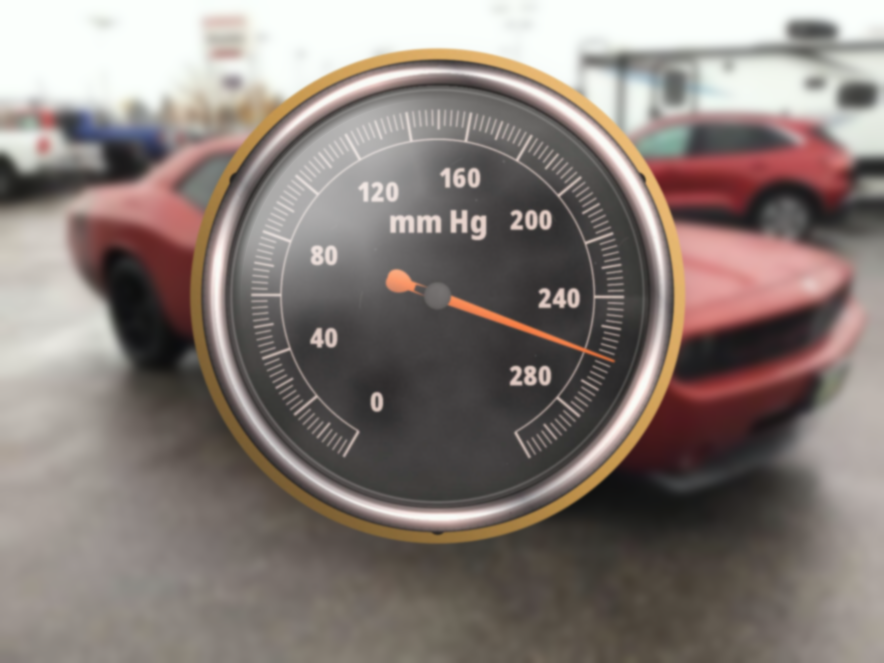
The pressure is **260** mmHg
